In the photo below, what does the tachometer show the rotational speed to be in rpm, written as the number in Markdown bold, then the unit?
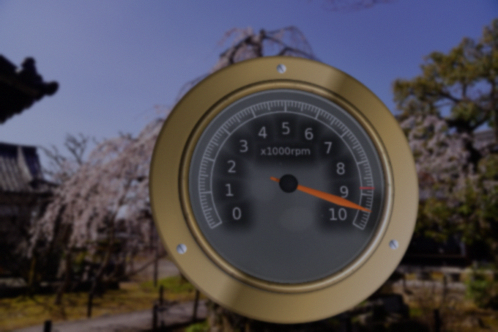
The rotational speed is **9500** rpm
